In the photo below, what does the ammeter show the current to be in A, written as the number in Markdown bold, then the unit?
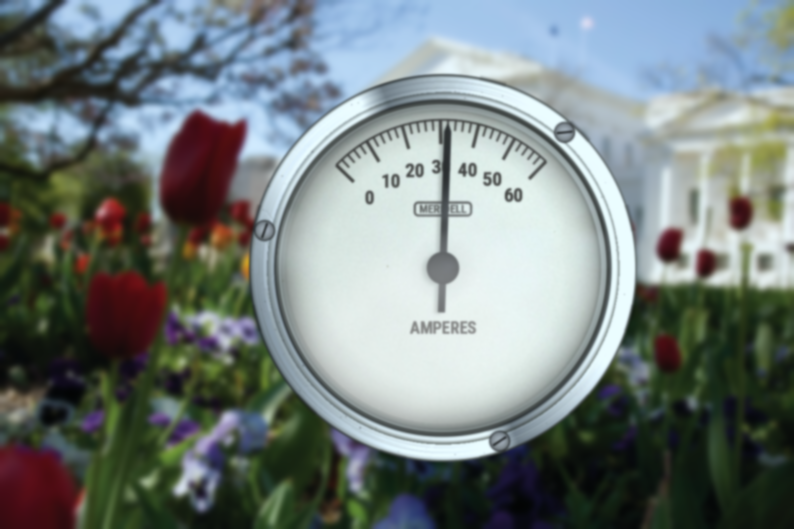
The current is **32** A
